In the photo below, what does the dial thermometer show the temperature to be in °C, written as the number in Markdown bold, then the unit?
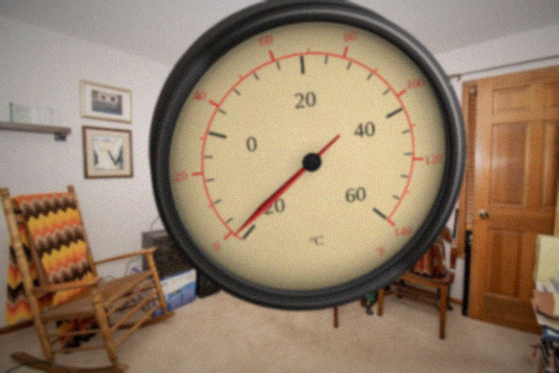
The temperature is **-18** °C
